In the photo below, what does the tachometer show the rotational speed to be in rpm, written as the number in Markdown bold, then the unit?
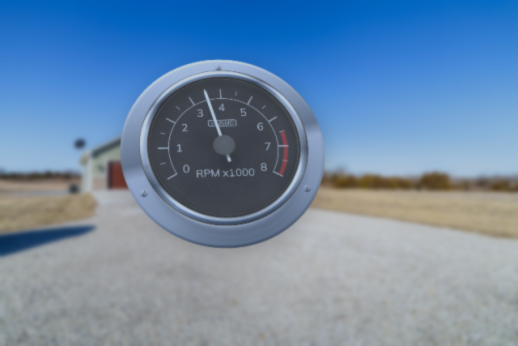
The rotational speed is **3500** rpm
